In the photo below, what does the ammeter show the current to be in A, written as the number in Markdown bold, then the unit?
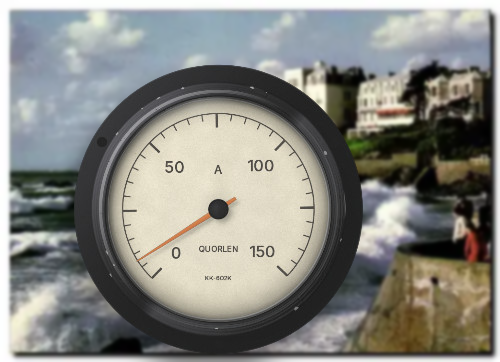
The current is **7.5** A
